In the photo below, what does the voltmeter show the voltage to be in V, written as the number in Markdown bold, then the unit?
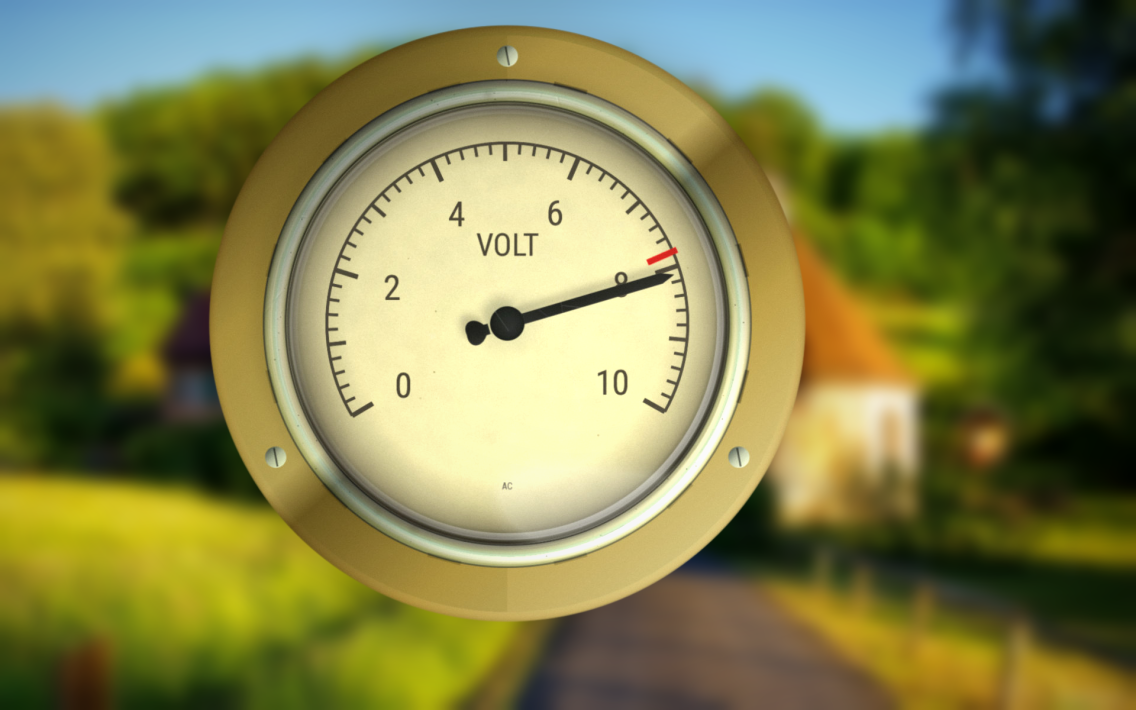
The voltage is **8.1** V
